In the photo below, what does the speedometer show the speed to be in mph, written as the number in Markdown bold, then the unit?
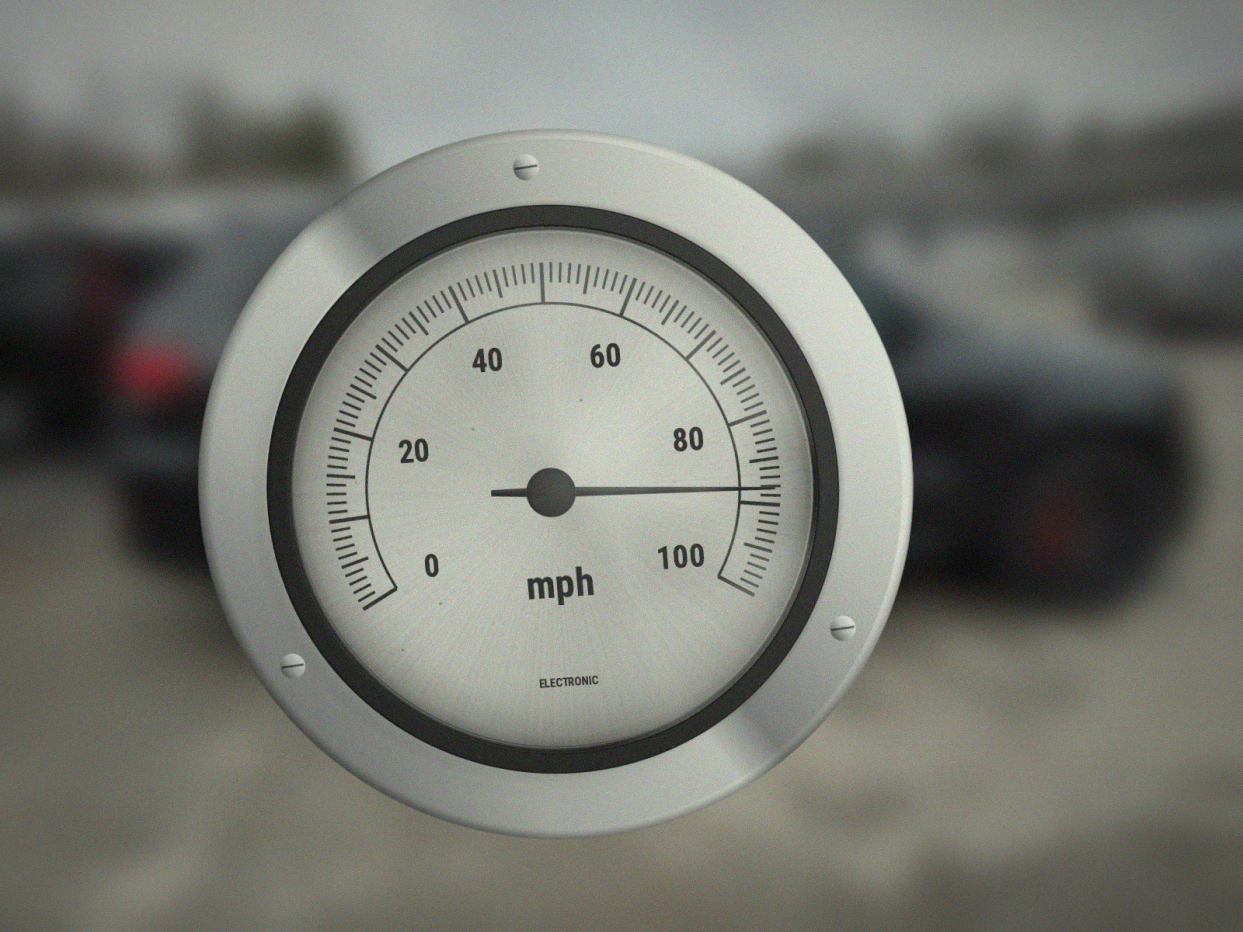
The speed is **88** mph
